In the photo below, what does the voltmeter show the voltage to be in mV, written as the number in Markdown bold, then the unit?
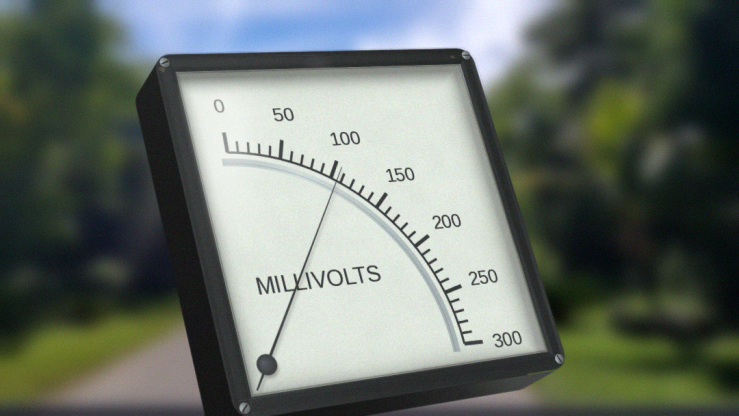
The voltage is **105** mV
